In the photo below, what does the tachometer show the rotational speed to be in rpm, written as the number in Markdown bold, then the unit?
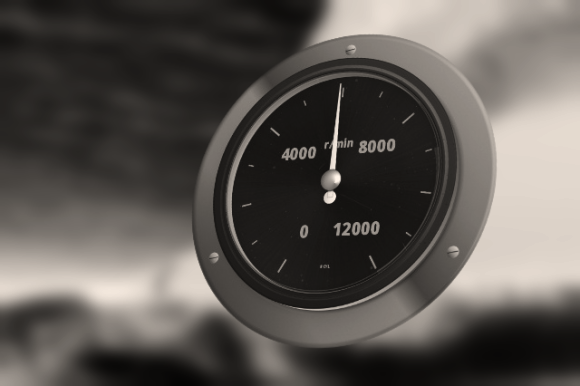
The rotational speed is **6000** rpm
